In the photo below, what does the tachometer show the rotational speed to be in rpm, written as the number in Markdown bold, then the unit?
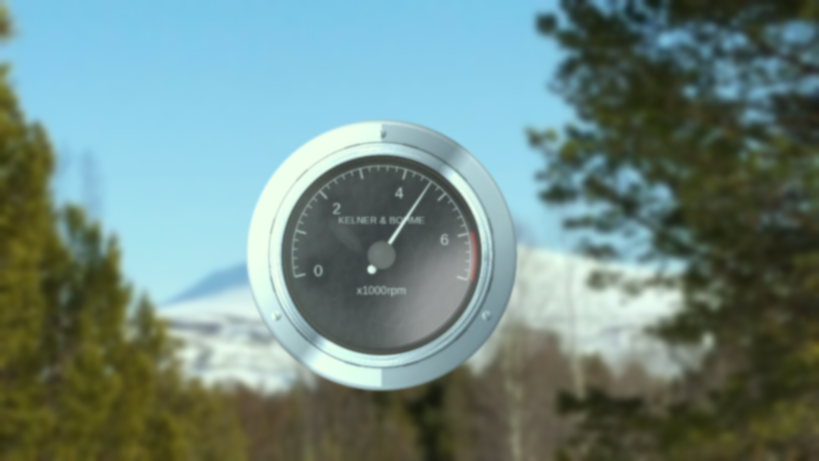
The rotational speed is **4600** rpm
